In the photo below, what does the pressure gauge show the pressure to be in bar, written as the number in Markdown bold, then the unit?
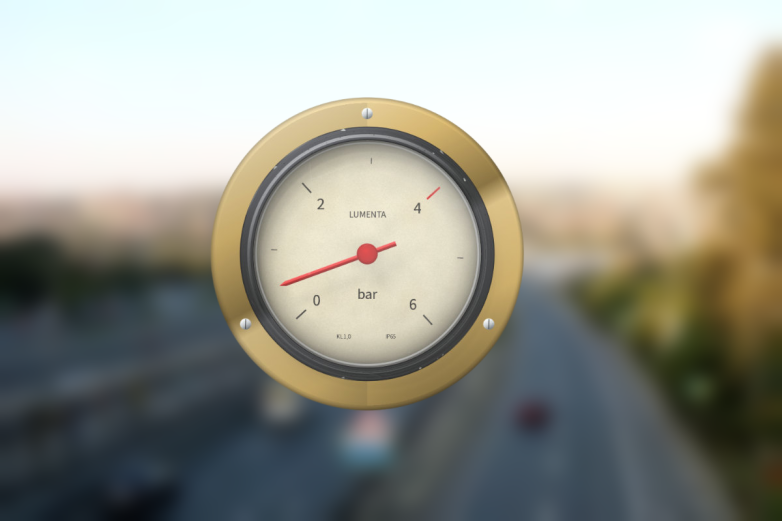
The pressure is **0.5** bar
